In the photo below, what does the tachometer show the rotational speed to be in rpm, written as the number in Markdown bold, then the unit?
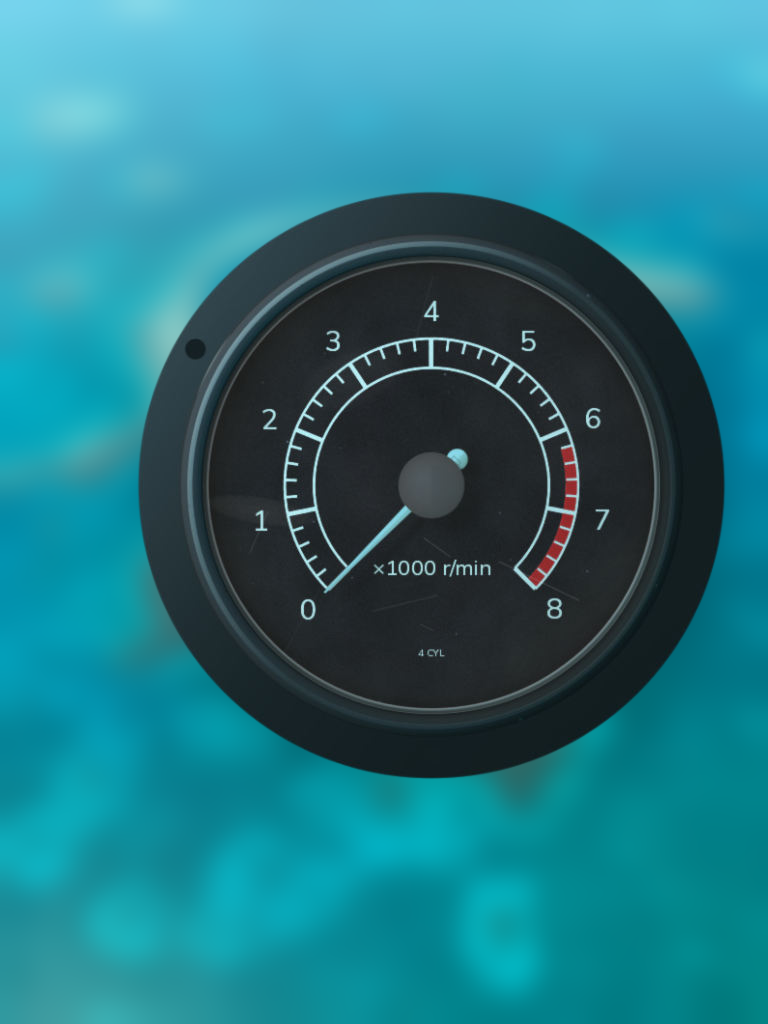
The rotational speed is **0** rpm
